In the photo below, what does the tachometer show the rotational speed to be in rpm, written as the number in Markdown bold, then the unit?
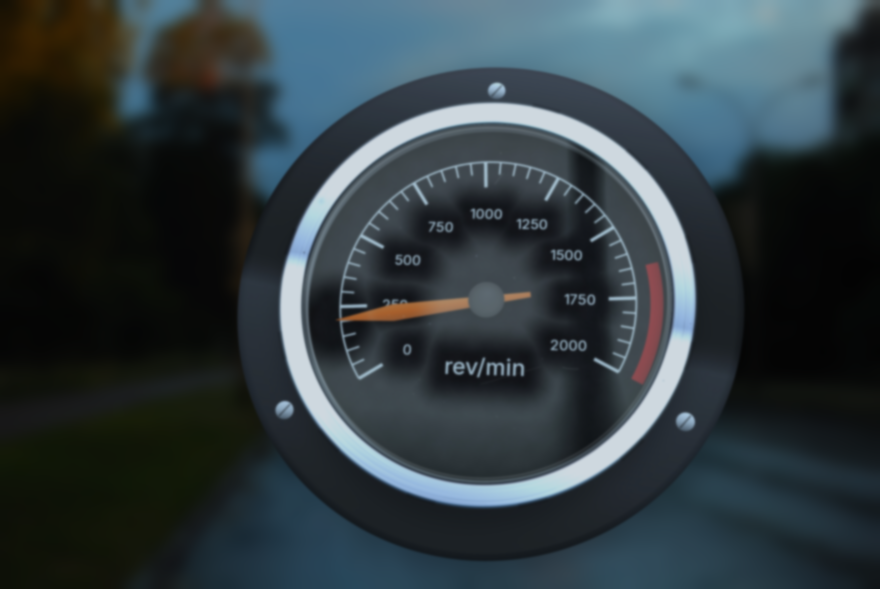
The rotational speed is **200** rpm
